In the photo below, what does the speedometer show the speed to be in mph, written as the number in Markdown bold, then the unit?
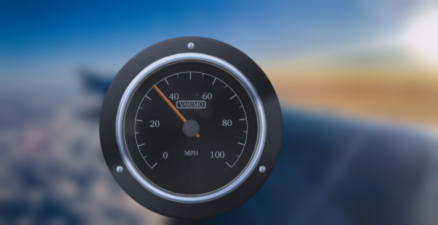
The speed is **35** mph
